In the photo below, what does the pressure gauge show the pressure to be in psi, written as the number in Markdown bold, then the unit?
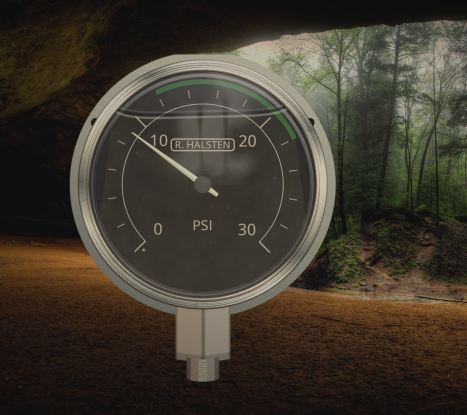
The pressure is **9** psi
